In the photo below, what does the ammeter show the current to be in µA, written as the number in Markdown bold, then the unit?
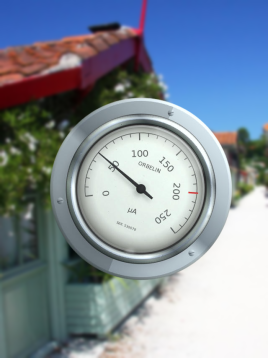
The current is **50** µA
